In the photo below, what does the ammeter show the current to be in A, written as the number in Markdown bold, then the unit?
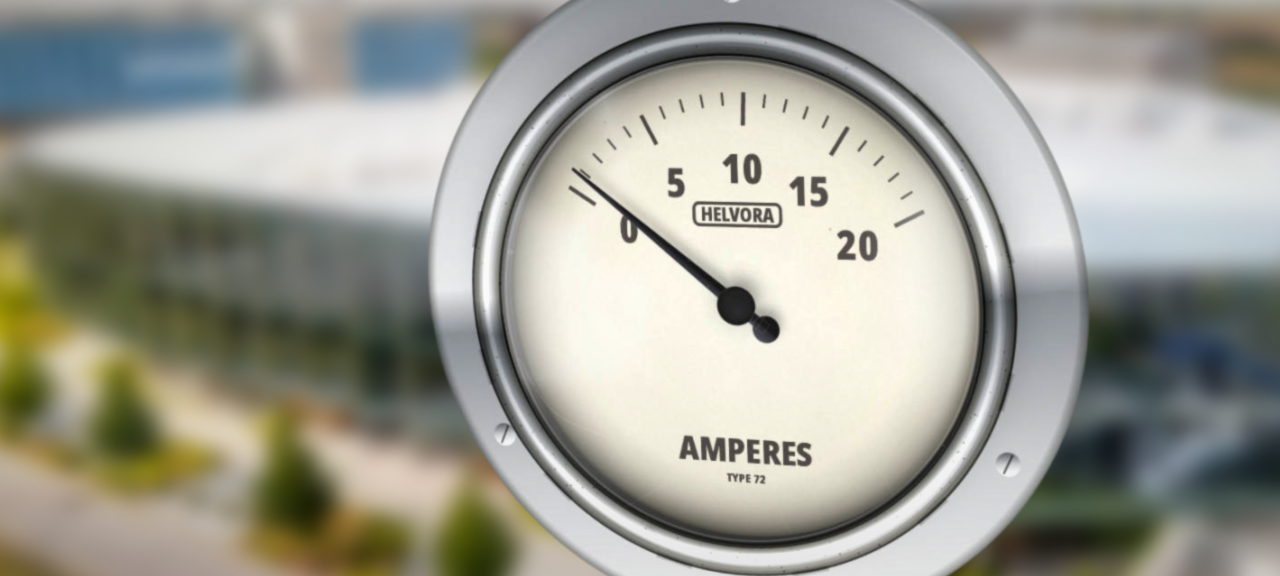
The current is **1** A
